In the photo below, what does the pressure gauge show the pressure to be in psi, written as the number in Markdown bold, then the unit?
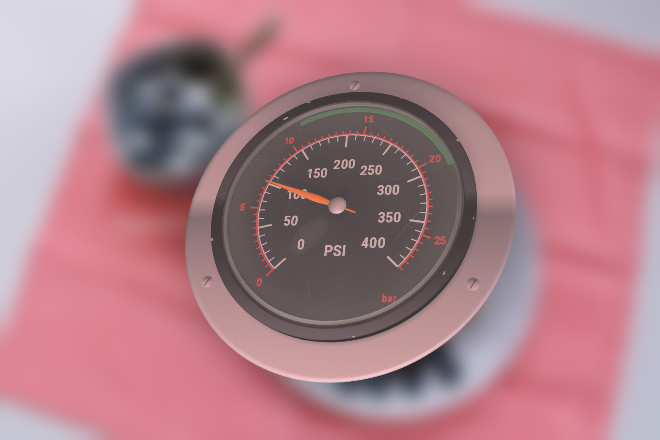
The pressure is **100** psi
